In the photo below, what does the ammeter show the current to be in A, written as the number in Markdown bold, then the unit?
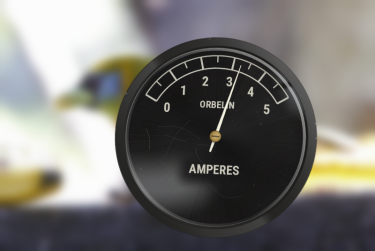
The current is **3.25** A
